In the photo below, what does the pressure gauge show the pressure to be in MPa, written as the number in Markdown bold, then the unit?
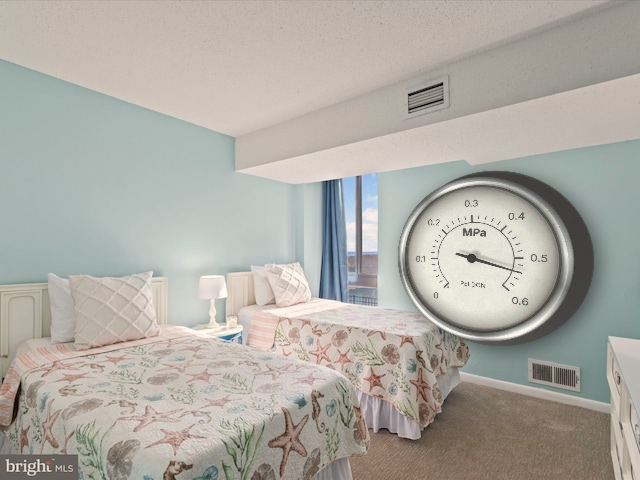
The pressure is **0.54** MPa
